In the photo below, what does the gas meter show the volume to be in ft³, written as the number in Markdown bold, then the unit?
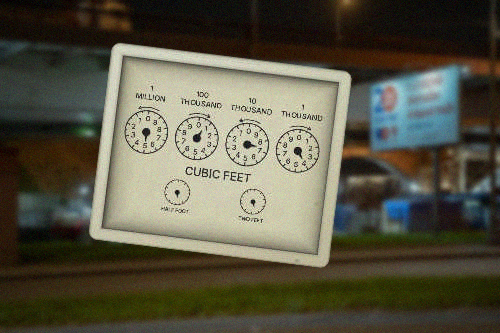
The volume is **507400** ft³
